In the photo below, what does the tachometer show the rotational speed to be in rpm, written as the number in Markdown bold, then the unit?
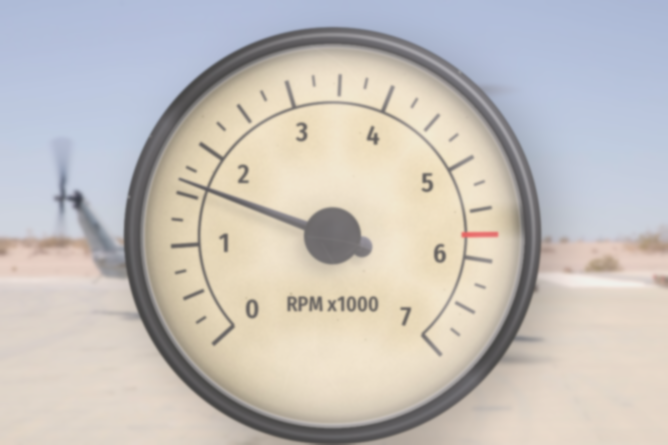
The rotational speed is **1625** rpm
